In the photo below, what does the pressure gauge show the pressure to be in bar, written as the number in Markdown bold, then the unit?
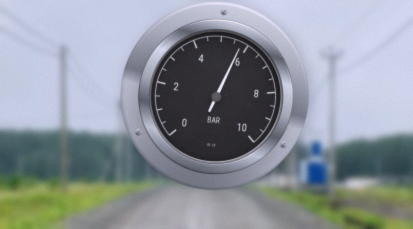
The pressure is **5.75** bar
